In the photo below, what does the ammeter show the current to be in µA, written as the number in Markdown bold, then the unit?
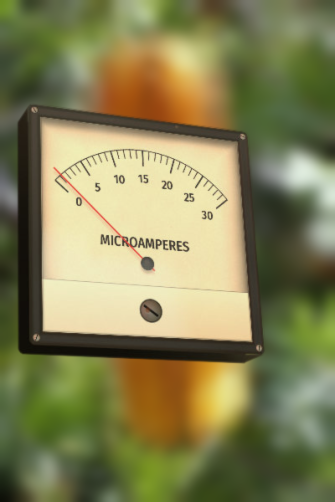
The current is **1** µA
